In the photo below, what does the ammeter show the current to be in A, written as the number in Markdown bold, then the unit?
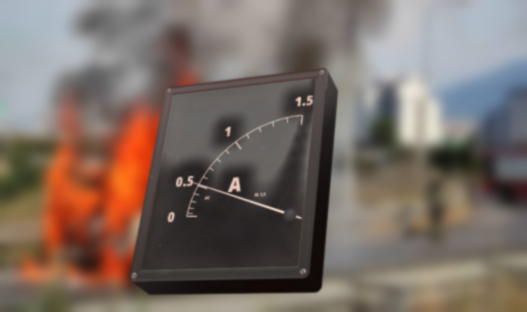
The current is **0.5** A
